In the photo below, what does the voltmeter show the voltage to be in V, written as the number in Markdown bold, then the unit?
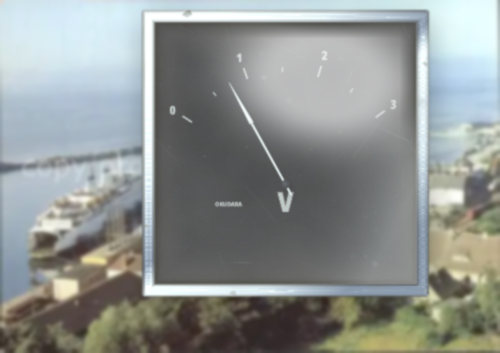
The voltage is **0.75** V
